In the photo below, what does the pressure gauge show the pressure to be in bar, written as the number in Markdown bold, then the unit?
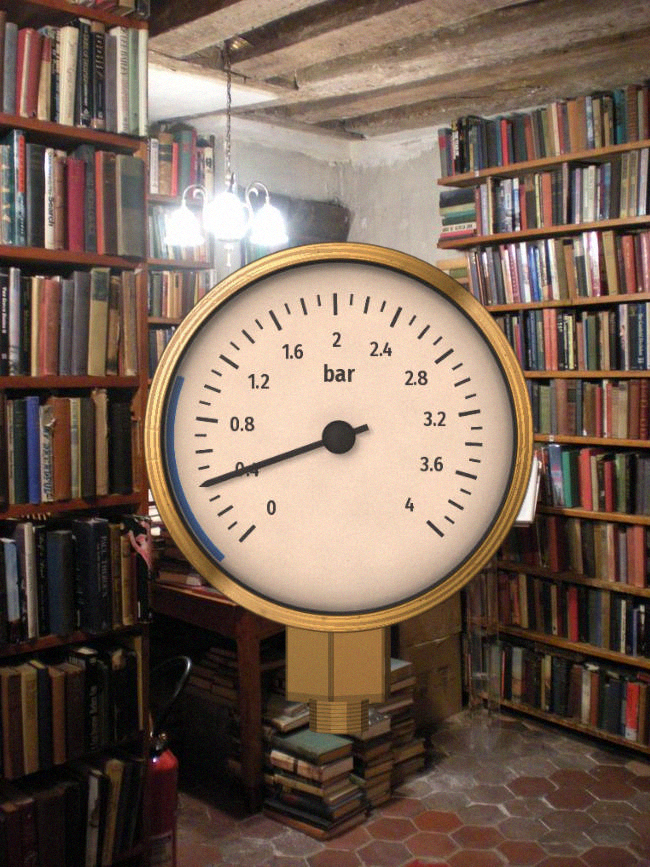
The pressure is **0.4** bar
